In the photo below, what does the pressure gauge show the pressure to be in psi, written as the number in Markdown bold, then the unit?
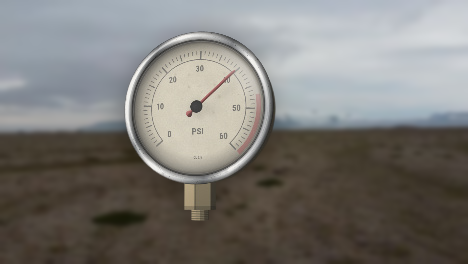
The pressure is **40** psi
